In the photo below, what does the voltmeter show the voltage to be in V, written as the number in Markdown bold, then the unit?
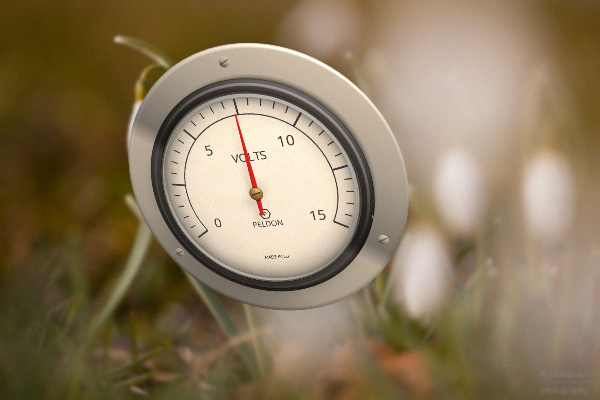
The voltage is **7.5** V
